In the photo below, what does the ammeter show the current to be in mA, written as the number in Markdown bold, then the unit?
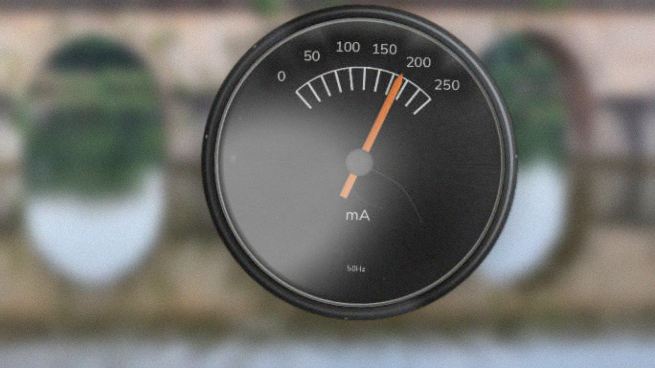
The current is **187.5** mA
